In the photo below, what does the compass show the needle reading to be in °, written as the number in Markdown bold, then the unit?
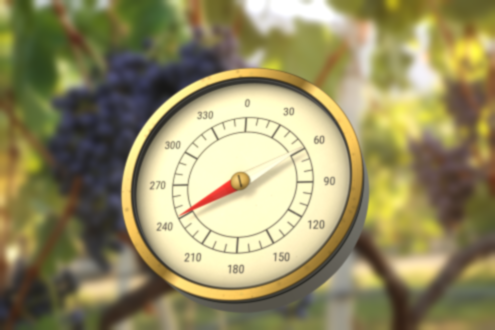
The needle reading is **240** °
